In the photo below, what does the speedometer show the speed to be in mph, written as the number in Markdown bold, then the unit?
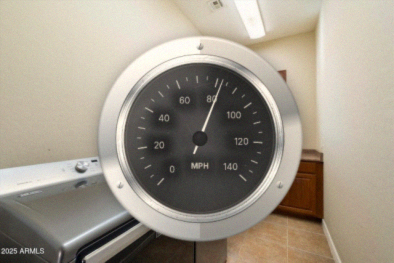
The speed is **82.5** mph
